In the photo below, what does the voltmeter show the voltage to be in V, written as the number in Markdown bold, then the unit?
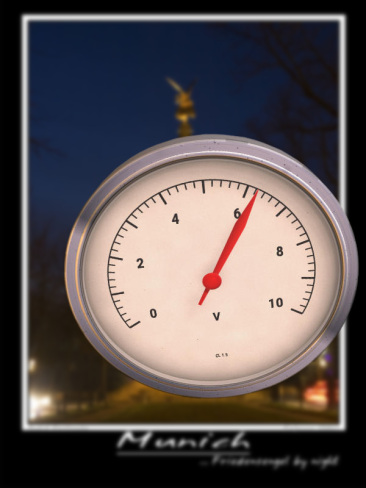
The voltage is **6.2** V
